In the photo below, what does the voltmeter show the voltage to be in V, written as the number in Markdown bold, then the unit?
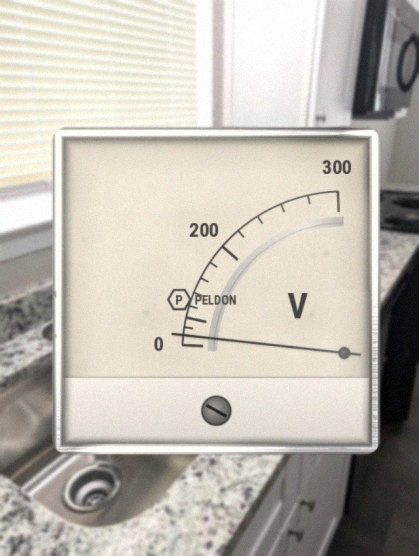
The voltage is **60** V
